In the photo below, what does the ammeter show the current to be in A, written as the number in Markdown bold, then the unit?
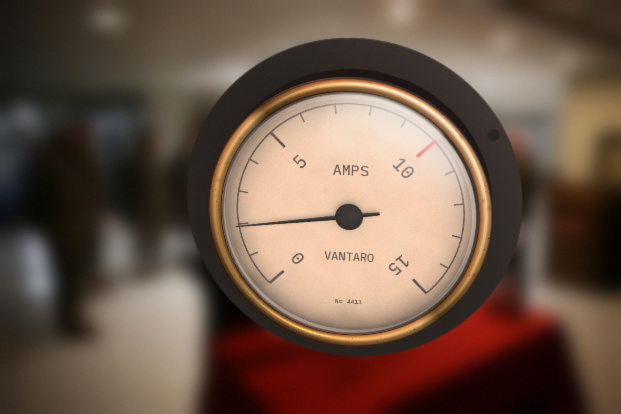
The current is **2** A
